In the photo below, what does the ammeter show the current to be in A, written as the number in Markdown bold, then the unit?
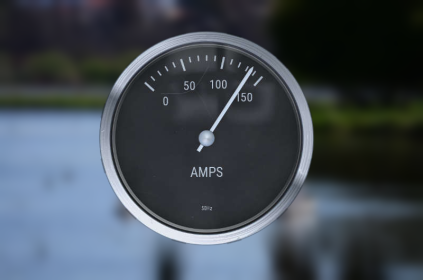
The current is **135** A
